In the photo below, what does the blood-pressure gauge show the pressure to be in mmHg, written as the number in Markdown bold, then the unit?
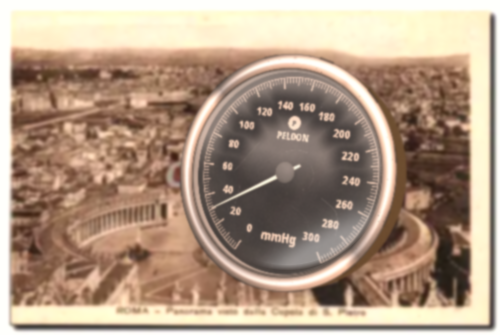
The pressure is **30** mmHg
